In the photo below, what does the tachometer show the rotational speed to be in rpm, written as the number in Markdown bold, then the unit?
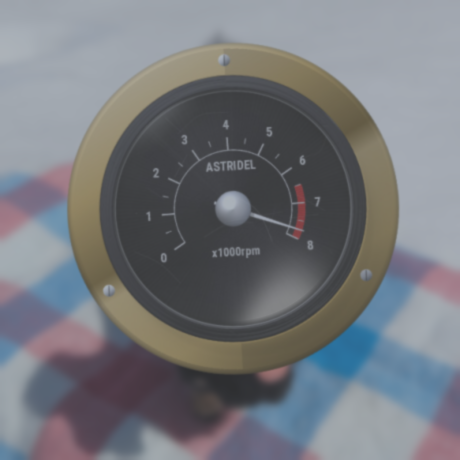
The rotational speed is **7750** rpm
